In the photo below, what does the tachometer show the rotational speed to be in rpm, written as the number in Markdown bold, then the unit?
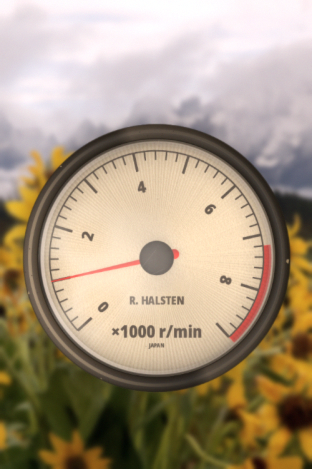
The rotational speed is **1000** rpm
